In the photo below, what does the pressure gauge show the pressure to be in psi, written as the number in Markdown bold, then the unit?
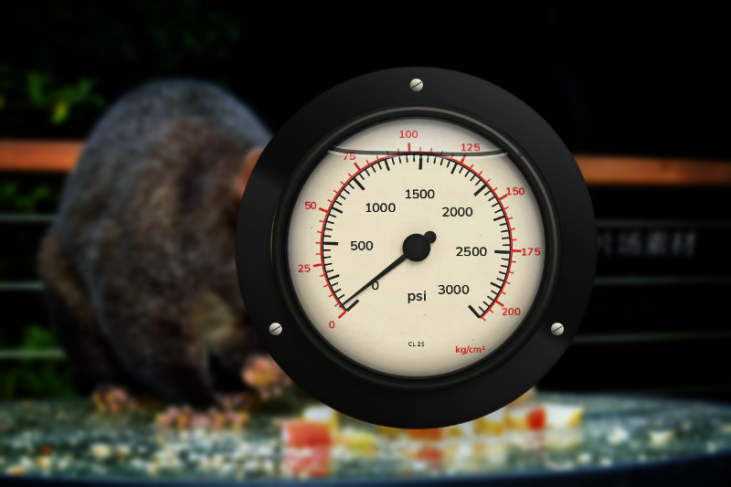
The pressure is **50** psi
